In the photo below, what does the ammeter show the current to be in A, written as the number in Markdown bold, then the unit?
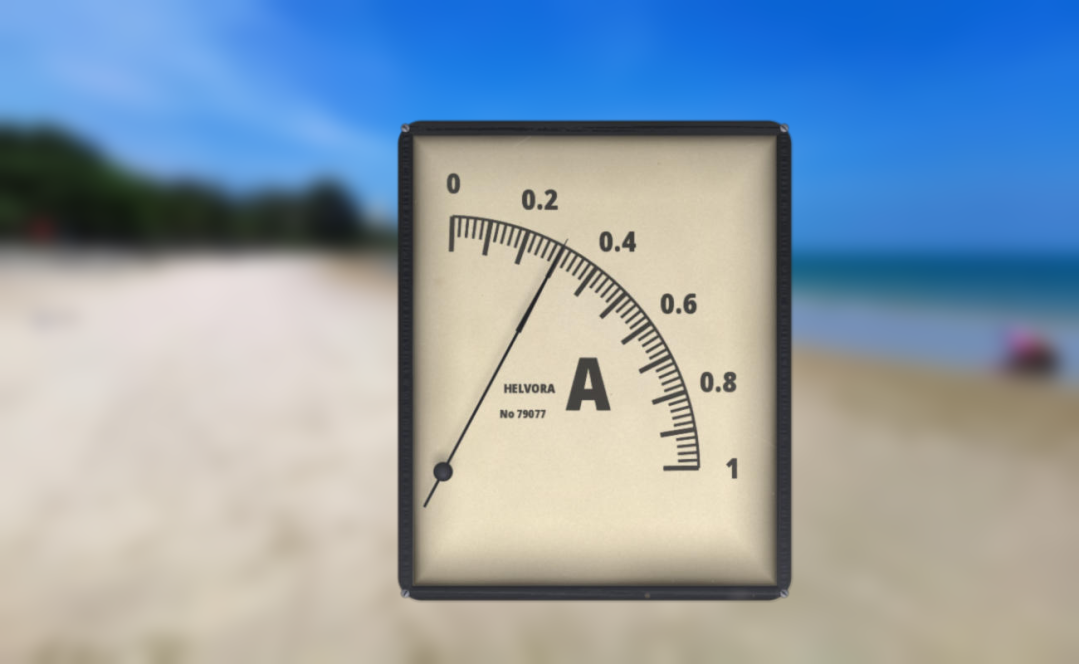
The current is **0.3** A
